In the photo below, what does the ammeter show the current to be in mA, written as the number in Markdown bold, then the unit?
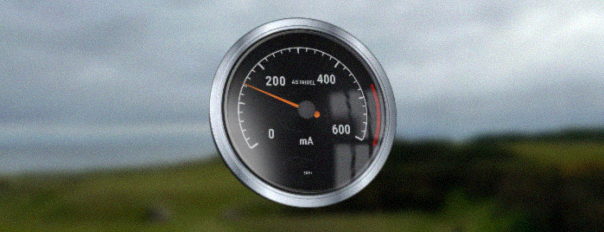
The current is **140** mA
